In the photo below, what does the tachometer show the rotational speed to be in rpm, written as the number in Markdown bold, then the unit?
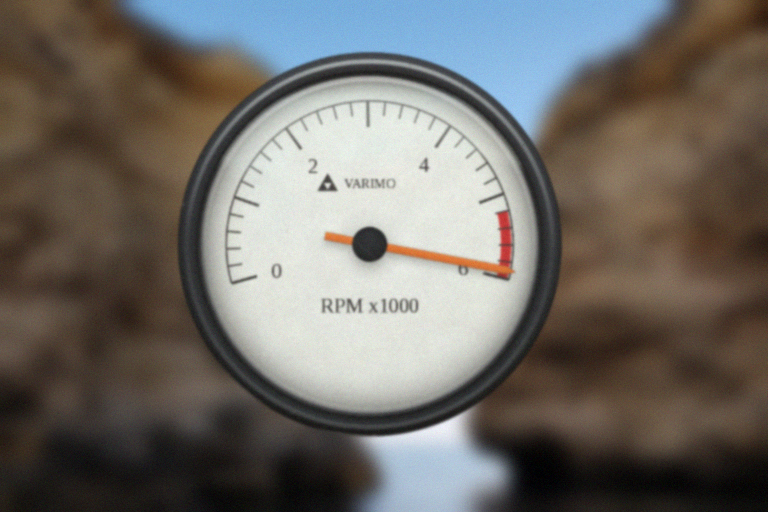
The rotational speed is **5900** rpm
